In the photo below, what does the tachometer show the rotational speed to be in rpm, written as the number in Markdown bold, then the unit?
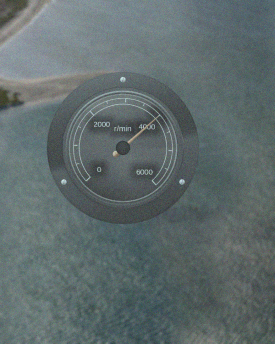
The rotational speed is **4000** rpm
